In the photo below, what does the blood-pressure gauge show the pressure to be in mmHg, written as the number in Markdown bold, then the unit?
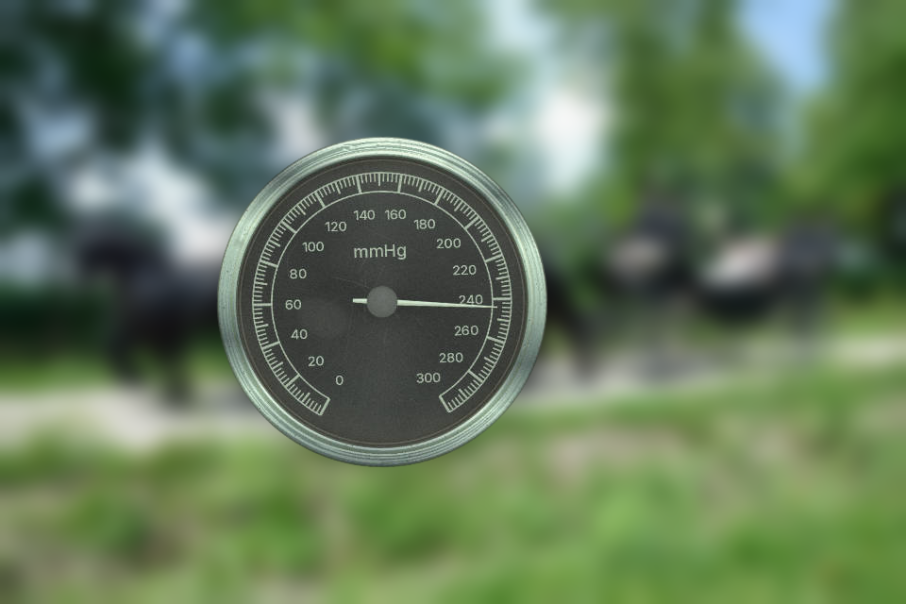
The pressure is **244** mmHg
